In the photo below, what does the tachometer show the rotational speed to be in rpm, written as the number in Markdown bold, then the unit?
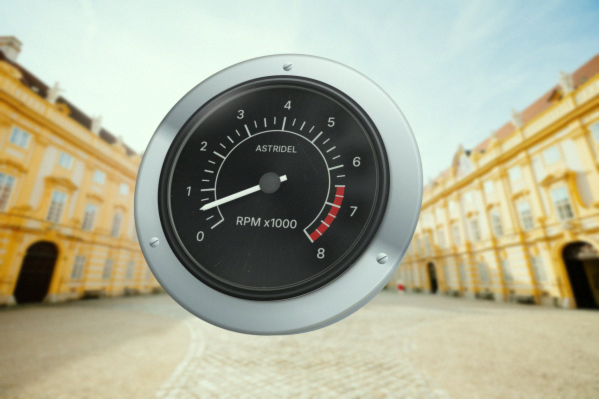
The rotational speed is **500** rpm
